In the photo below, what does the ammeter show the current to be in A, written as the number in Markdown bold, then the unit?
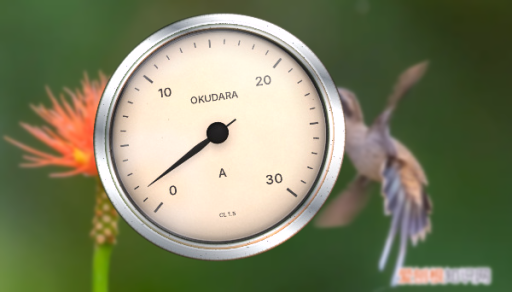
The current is **1.5** A
